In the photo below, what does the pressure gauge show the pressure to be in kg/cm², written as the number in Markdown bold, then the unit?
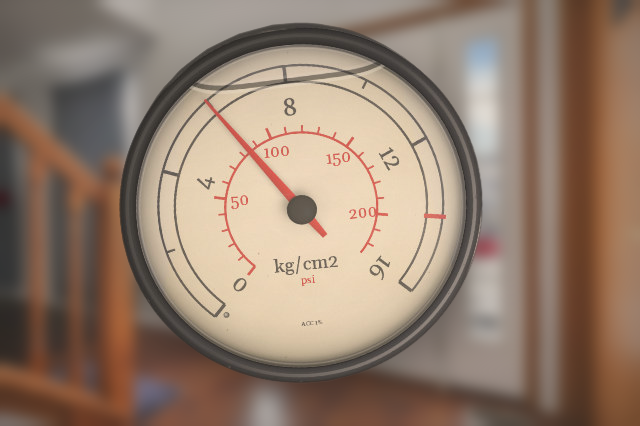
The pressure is **6** kg/cm²
